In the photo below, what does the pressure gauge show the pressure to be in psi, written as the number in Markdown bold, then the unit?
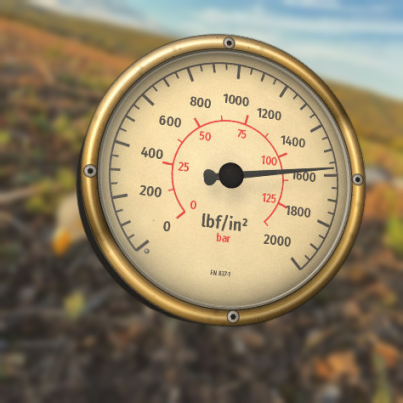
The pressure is **1575** psi
